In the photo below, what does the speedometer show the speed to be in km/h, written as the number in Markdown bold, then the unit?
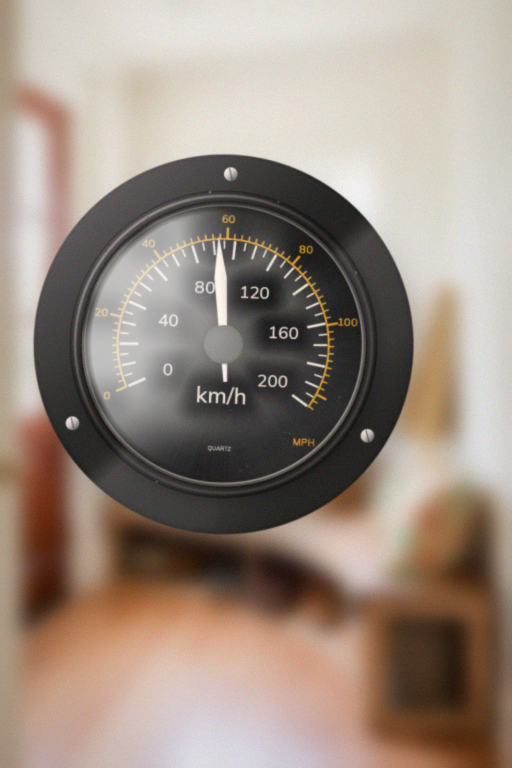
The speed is **92.5** km/h
